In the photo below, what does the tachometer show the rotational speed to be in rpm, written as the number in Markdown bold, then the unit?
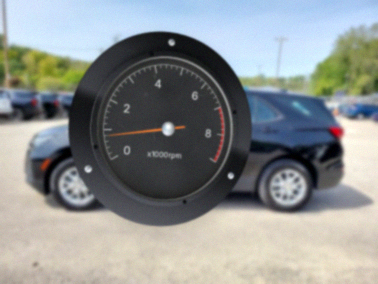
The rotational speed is **800** rpm
